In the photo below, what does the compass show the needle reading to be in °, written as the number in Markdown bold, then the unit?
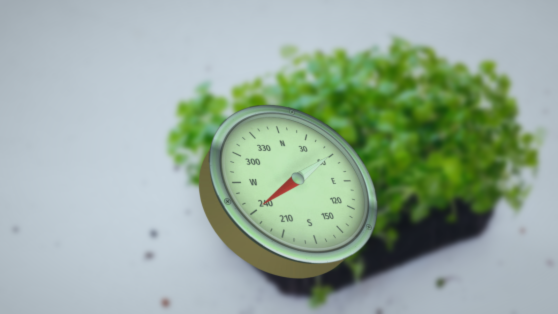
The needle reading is **240** °
